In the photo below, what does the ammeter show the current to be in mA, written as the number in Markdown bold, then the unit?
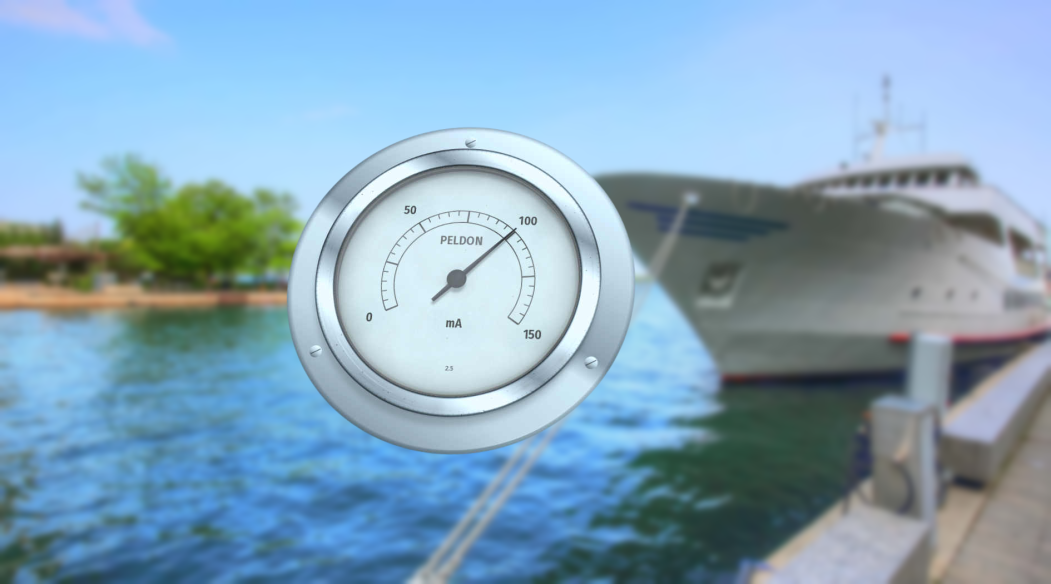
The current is **100** mA
